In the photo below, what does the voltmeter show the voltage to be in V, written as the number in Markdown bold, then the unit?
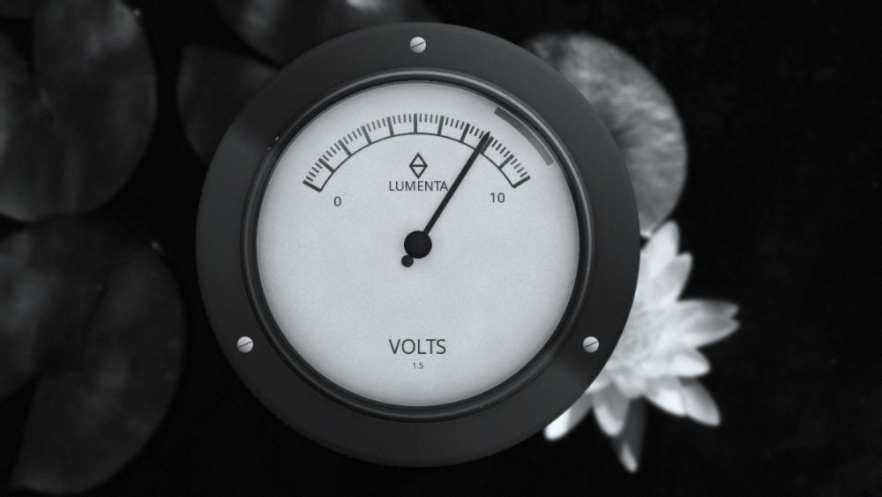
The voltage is **7.8** V
